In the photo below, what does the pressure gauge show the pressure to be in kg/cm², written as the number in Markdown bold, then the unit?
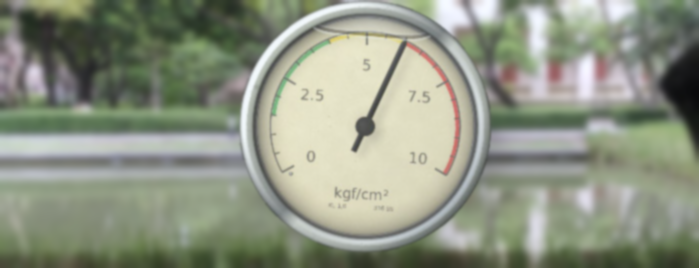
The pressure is **6** kg/cm²
